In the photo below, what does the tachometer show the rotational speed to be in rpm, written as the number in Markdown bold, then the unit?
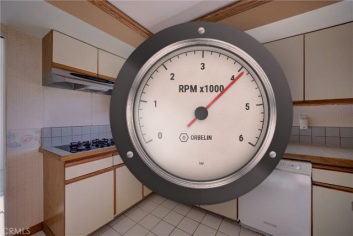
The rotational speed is **4100** rpm
